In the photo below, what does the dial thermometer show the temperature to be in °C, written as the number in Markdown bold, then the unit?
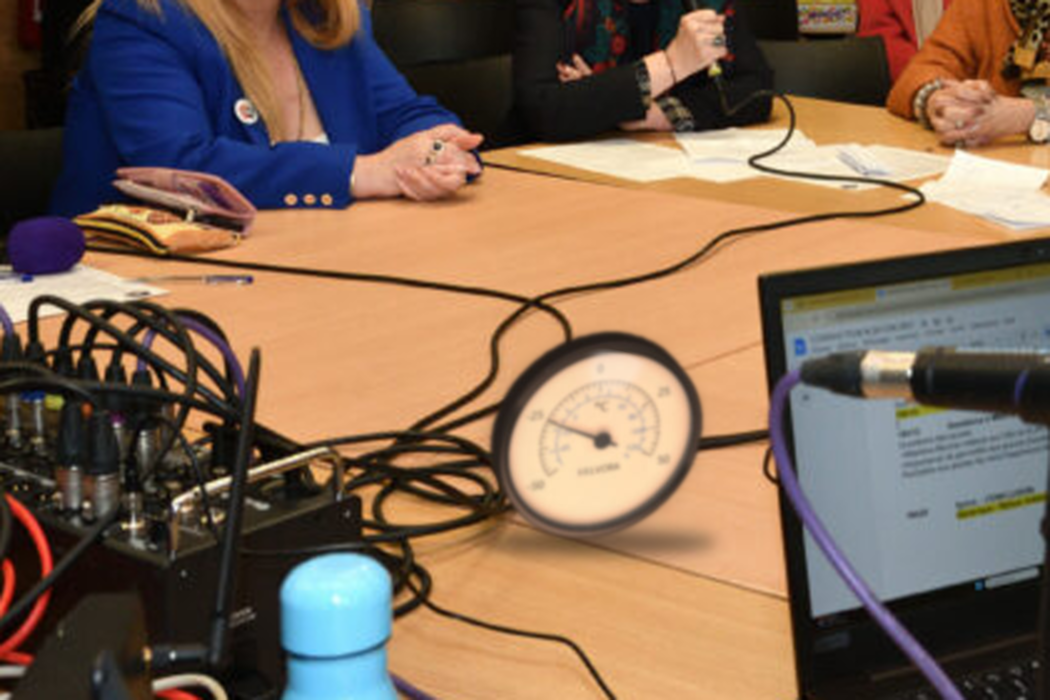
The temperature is **-25** °C
